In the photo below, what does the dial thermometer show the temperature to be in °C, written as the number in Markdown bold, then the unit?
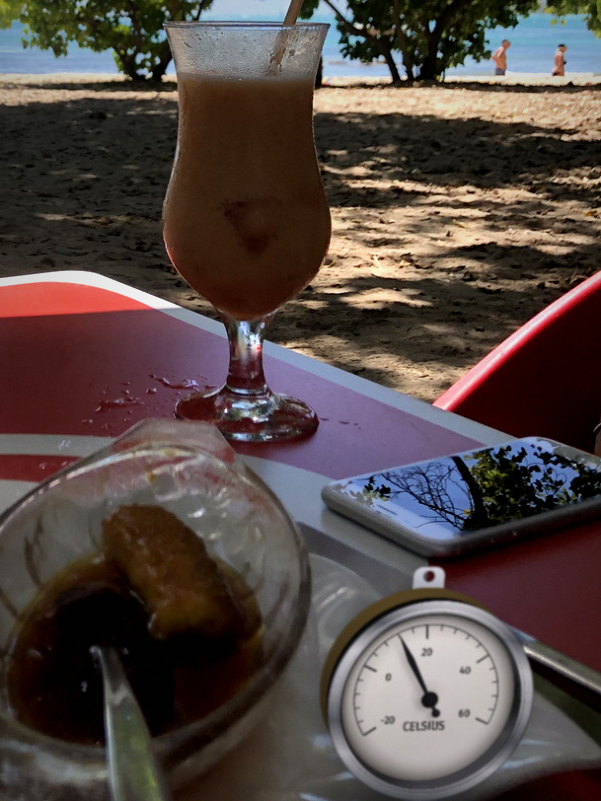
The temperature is **12** °C
